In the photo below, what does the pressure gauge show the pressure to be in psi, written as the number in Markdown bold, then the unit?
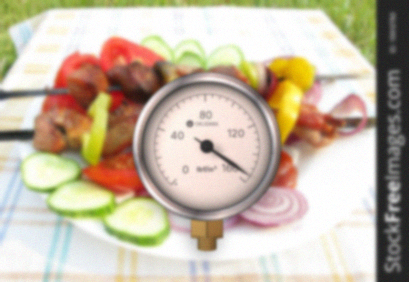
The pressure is **155** psi
